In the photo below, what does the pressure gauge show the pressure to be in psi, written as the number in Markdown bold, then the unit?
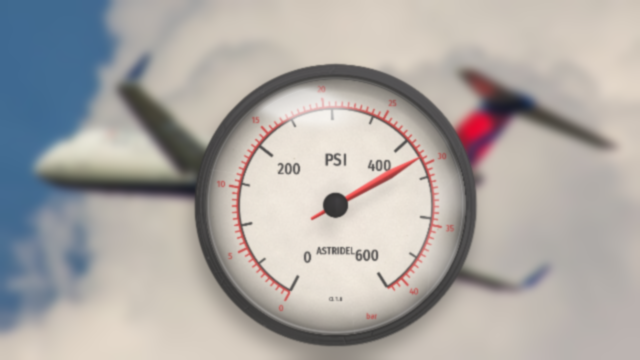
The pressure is **425** psi
